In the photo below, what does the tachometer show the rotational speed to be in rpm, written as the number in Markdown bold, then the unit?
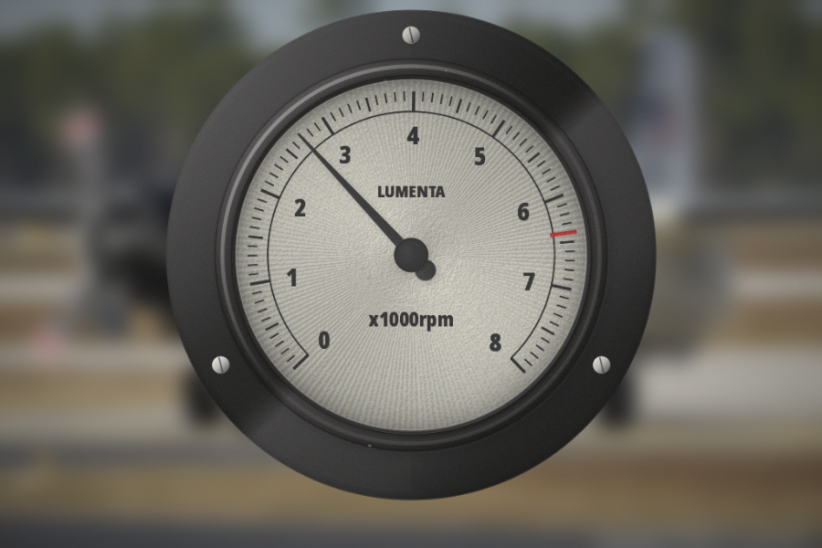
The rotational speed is **2700** rpm
